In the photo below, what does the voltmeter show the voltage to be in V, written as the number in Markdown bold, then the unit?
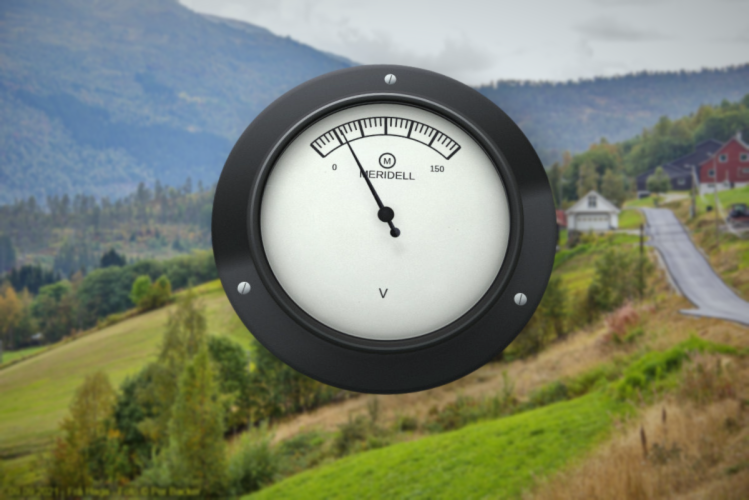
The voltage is **30** V
